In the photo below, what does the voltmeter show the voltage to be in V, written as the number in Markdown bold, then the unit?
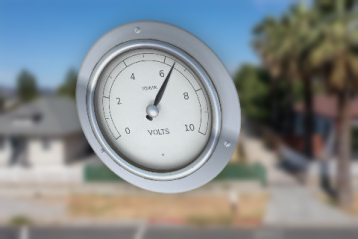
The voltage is **6.5** V
